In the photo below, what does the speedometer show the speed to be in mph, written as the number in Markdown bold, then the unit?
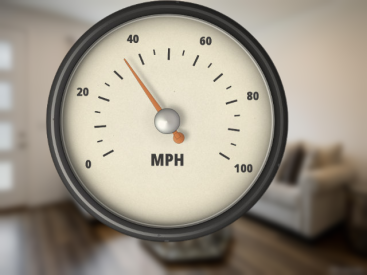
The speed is **35** mph
